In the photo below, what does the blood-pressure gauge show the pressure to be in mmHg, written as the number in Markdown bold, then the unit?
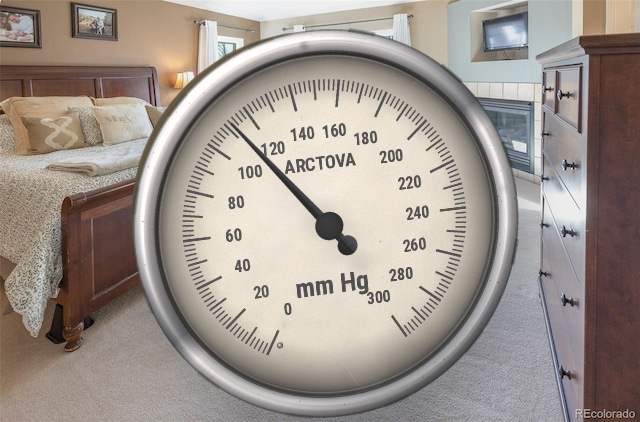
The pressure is **112** mmHg
